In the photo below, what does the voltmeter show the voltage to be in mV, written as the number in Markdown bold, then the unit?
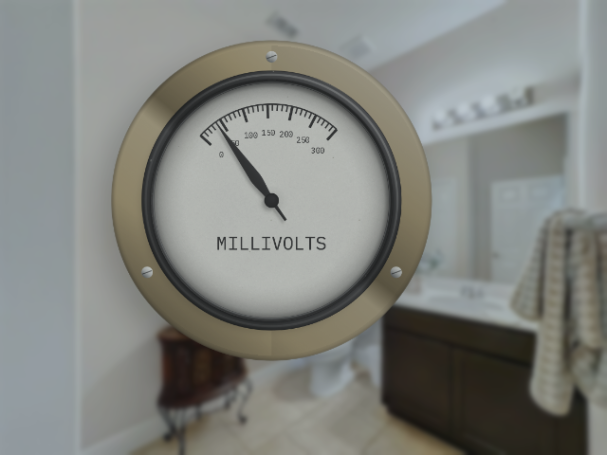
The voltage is **40** mV
